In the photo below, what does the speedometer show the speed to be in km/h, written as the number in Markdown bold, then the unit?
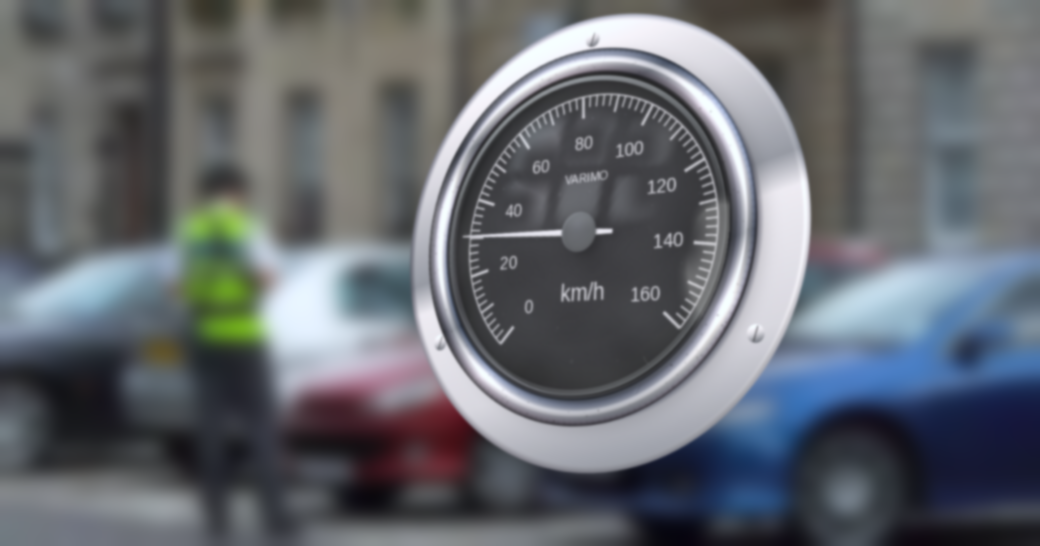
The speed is **30** km/h
